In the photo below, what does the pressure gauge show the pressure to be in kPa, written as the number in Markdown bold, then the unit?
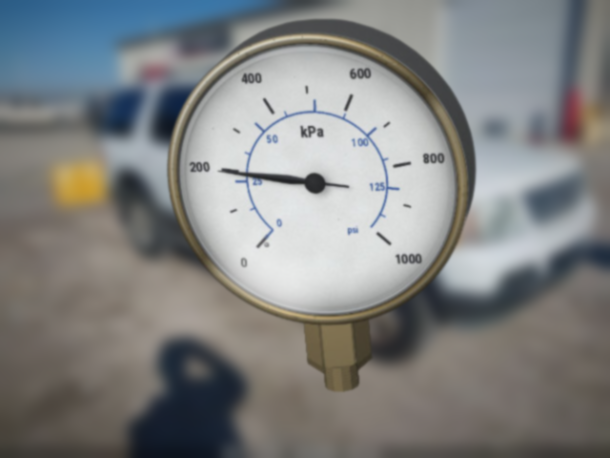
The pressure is **200** kPa
